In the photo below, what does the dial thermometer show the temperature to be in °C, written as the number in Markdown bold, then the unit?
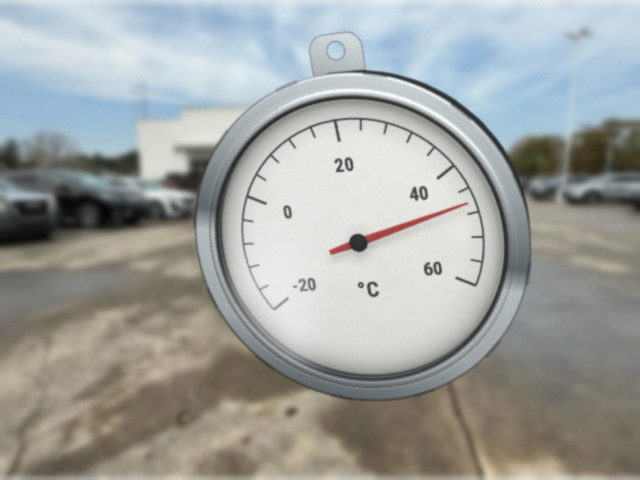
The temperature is **46** °C
